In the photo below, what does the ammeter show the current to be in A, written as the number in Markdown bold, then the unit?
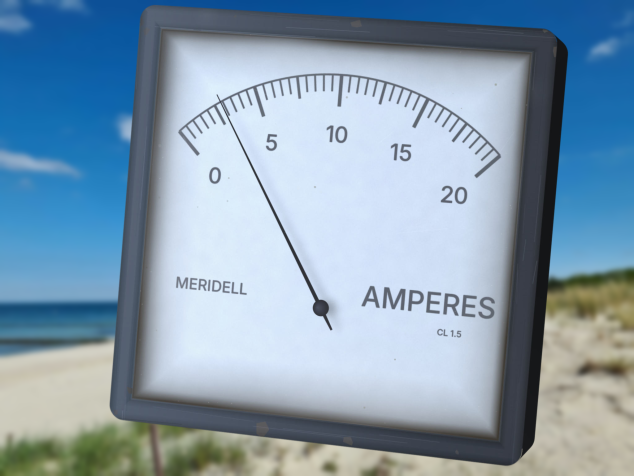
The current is **3** A
